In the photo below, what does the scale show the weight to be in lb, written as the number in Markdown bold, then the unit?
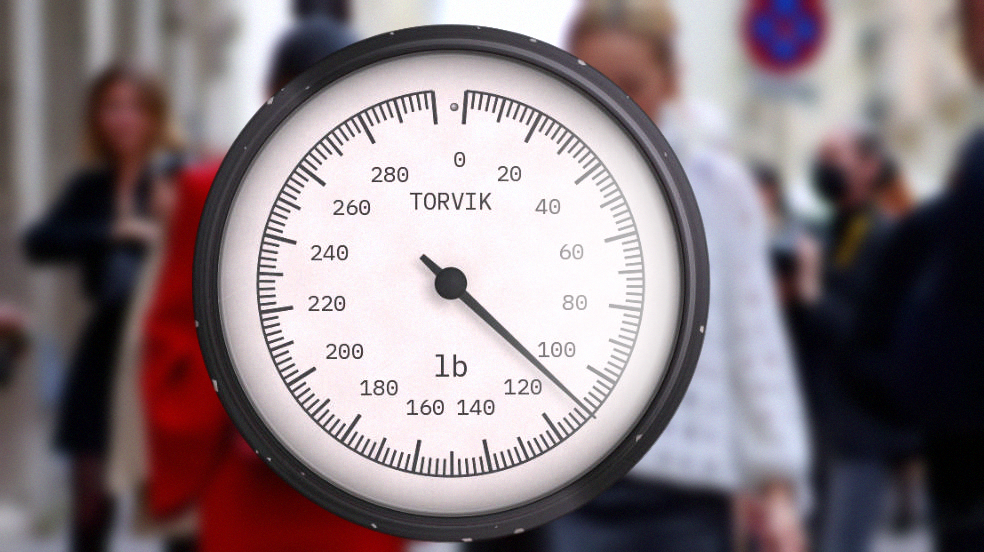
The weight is **110** lb
